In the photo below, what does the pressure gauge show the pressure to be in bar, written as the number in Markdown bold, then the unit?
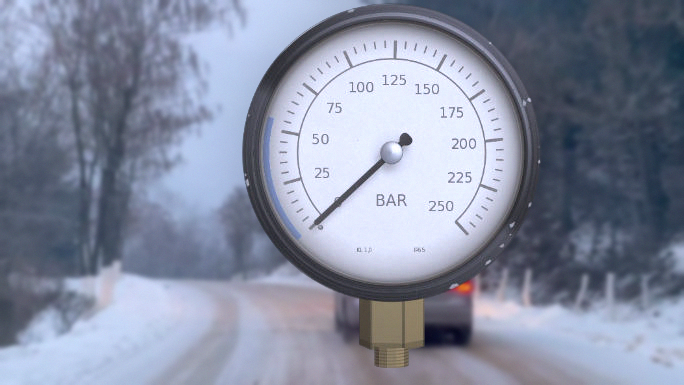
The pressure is **0** bar
